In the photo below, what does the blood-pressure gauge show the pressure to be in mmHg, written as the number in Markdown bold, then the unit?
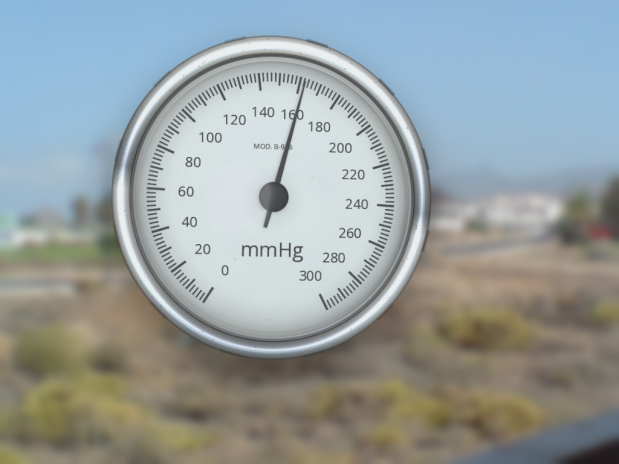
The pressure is **162** mmHg
